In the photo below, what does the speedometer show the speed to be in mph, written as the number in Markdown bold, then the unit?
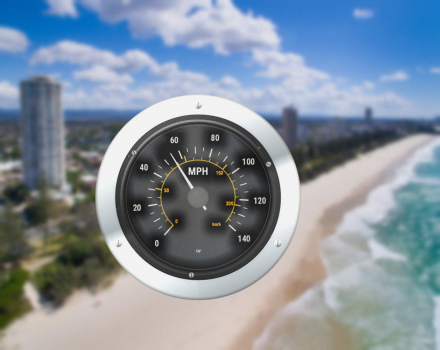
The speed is **55** mph
